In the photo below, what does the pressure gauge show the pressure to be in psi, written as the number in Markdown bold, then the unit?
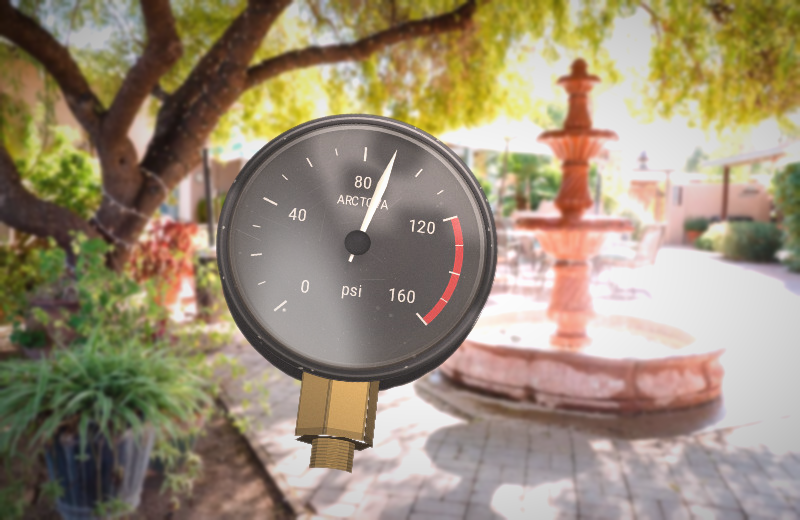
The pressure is **90** psi
